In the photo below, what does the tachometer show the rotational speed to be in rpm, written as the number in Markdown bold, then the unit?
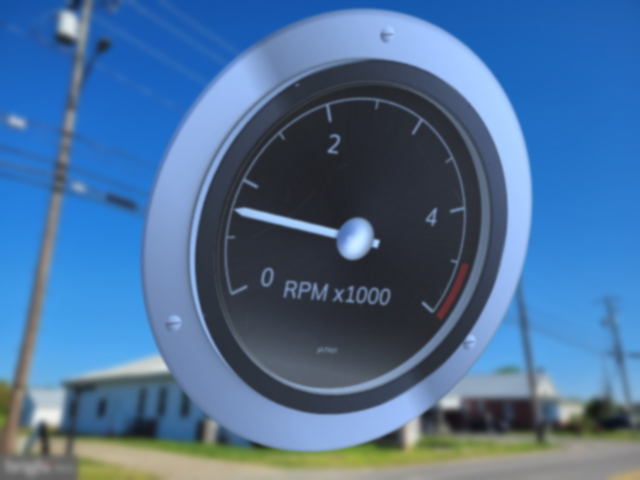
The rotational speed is **750** rpm
